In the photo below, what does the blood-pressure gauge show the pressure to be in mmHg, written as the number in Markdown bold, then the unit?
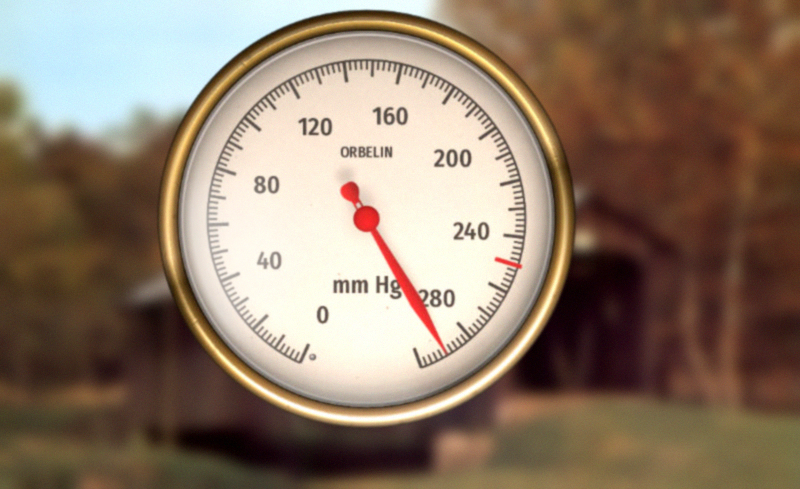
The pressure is **290** mmHg
